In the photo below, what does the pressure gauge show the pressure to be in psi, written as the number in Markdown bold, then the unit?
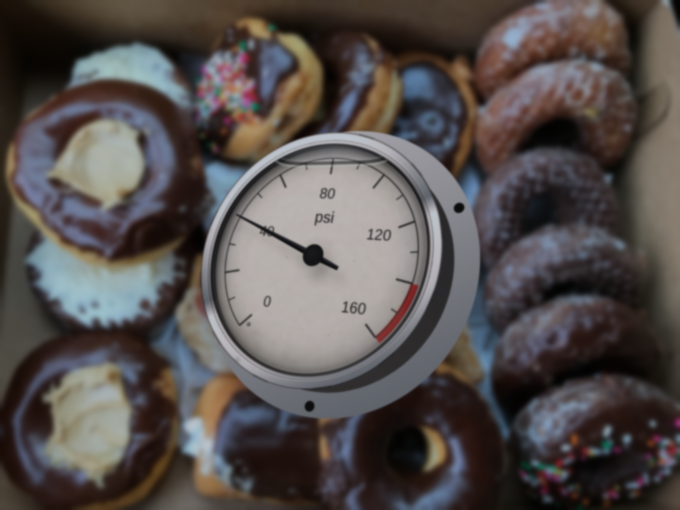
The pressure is **40** psi
